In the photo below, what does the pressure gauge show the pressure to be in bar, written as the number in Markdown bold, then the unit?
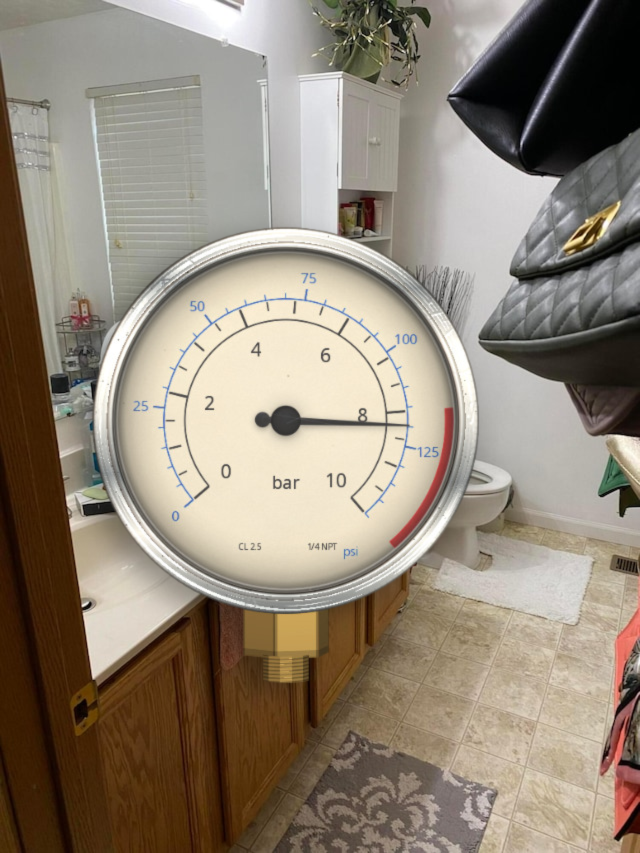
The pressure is **8.25** bar
